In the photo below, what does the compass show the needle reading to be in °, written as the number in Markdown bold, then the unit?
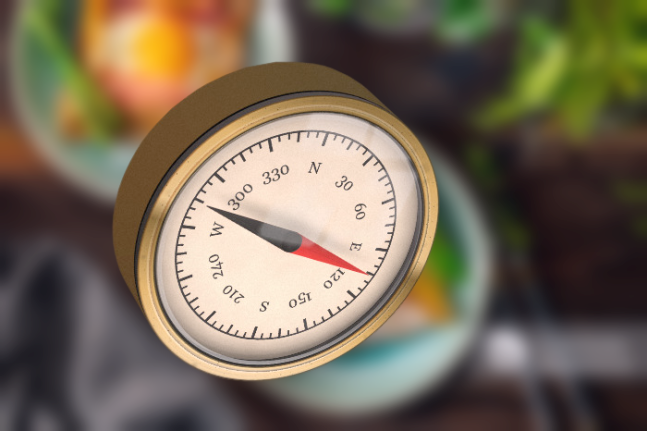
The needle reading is **105** °
